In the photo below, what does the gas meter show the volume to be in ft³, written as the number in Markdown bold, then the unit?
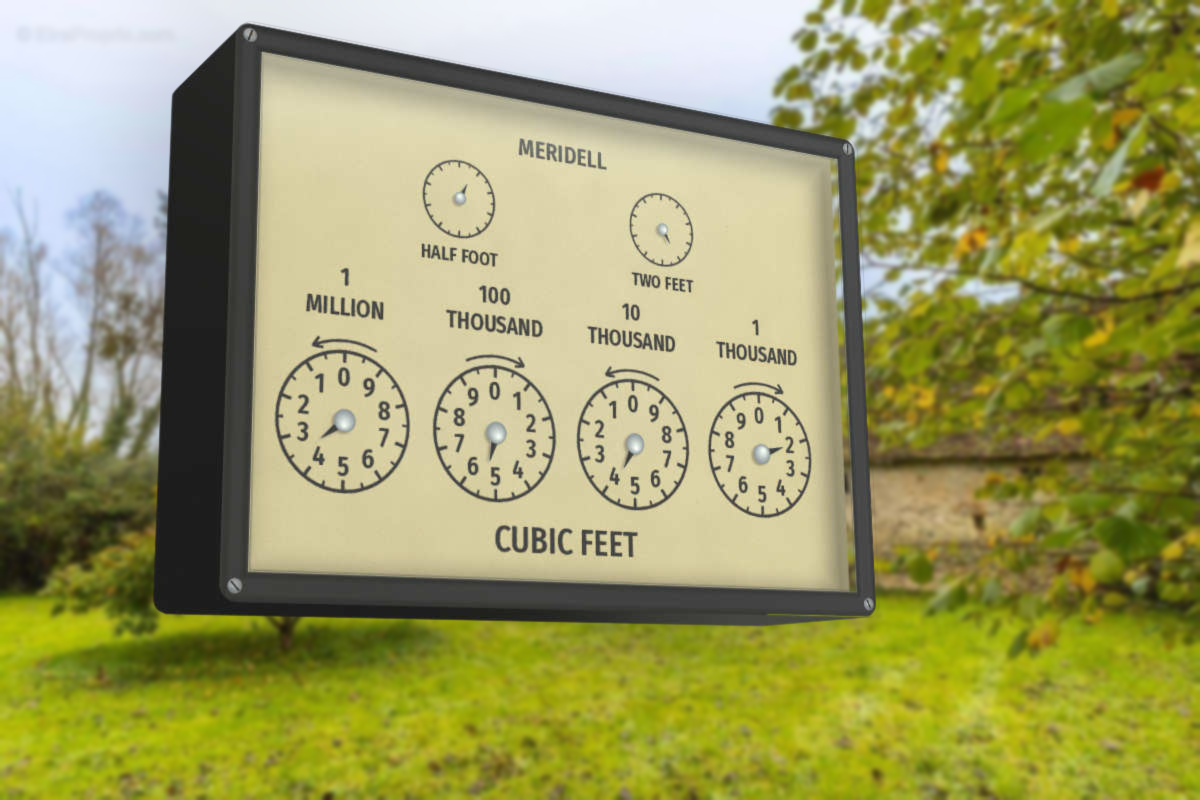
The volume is **354200** ft³
